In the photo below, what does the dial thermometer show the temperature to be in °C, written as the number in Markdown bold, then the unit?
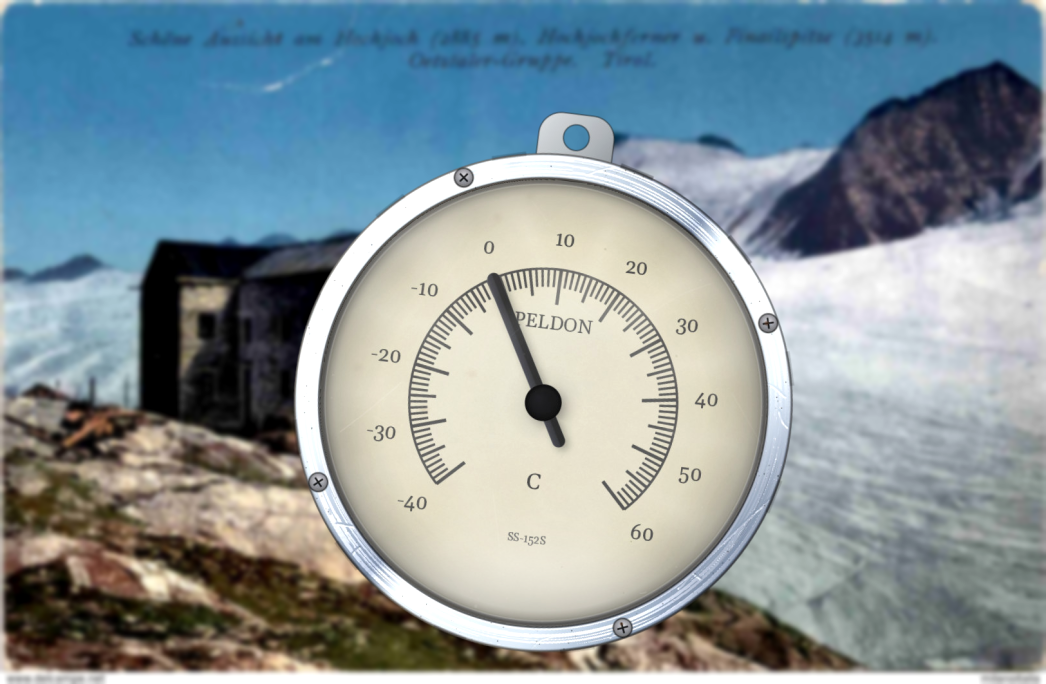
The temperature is **-1** °C
